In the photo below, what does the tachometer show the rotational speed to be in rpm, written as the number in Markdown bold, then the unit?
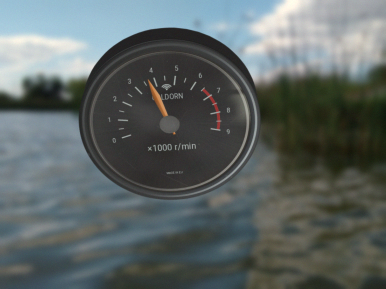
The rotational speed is **3750** rpm
